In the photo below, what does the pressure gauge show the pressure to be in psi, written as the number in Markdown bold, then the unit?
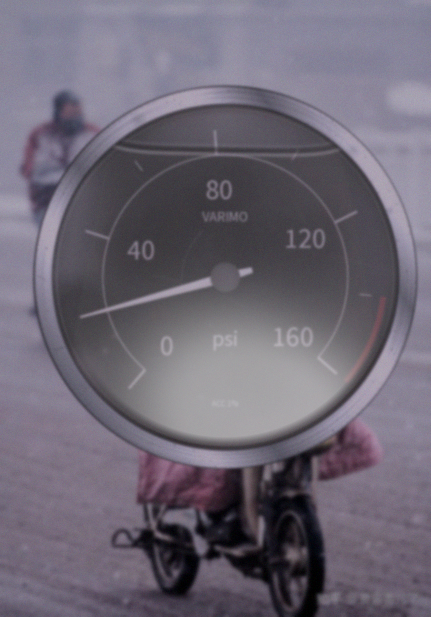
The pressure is **20** psi
